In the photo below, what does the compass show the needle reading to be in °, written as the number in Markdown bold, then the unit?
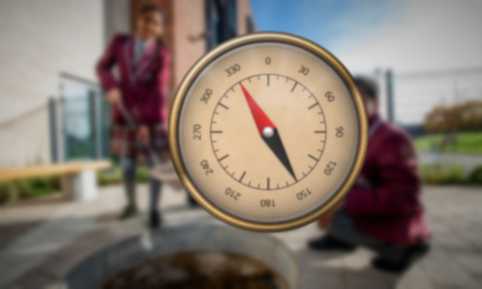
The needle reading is **330** °
